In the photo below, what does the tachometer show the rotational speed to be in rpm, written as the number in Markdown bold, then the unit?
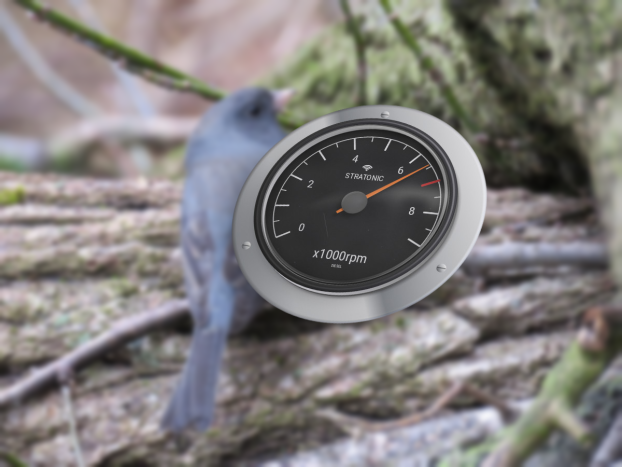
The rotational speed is **6500** rpm
